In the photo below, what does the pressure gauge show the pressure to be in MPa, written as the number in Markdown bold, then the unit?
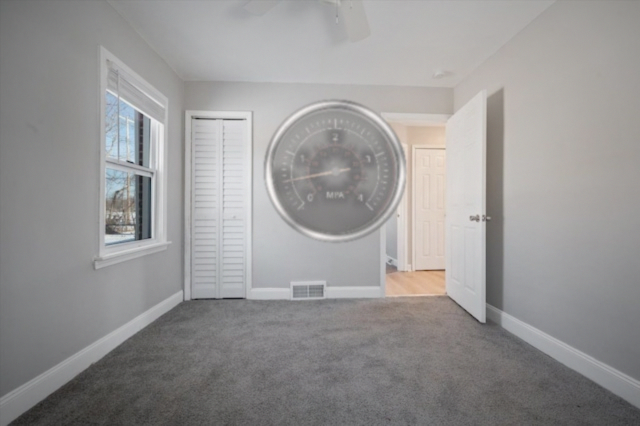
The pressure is **0.5** MPa
